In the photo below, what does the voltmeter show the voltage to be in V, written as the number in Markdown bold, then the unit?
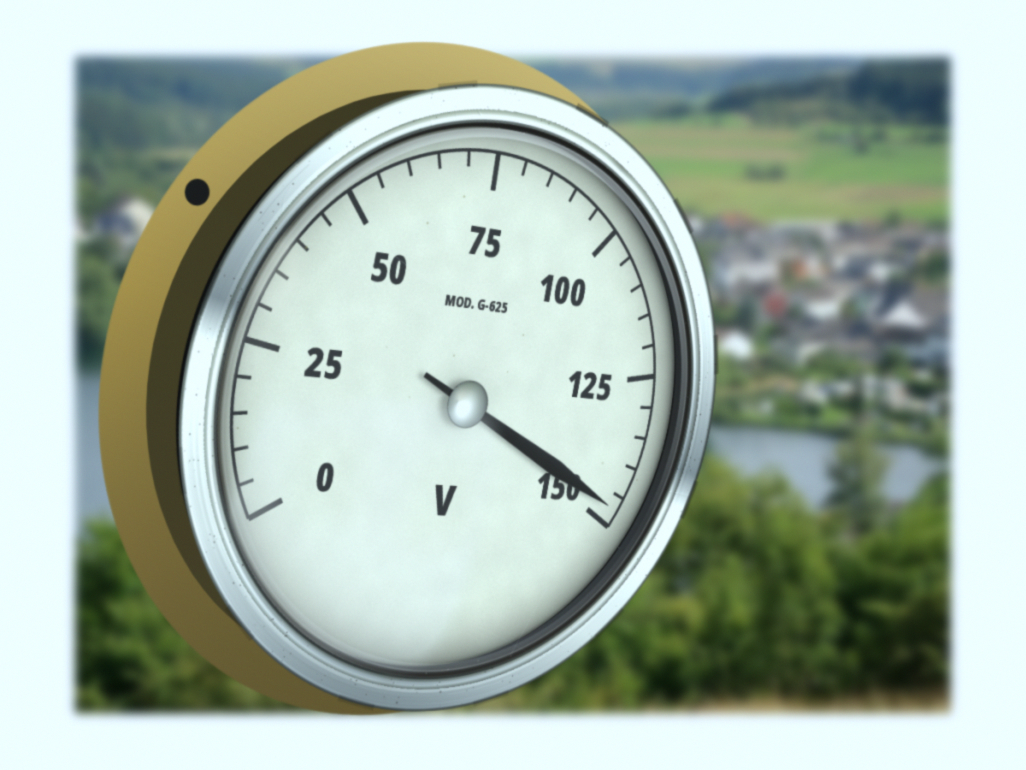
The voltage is **147.5** V
